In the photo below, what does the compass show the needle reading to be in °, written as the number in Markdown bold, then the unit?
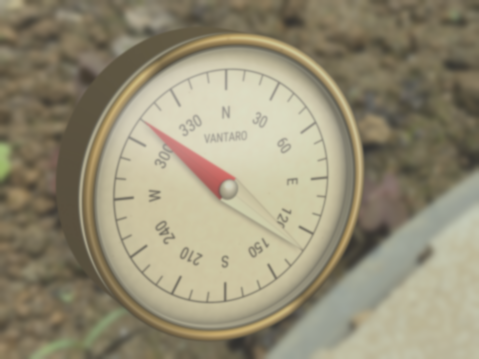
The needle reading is **310** °
